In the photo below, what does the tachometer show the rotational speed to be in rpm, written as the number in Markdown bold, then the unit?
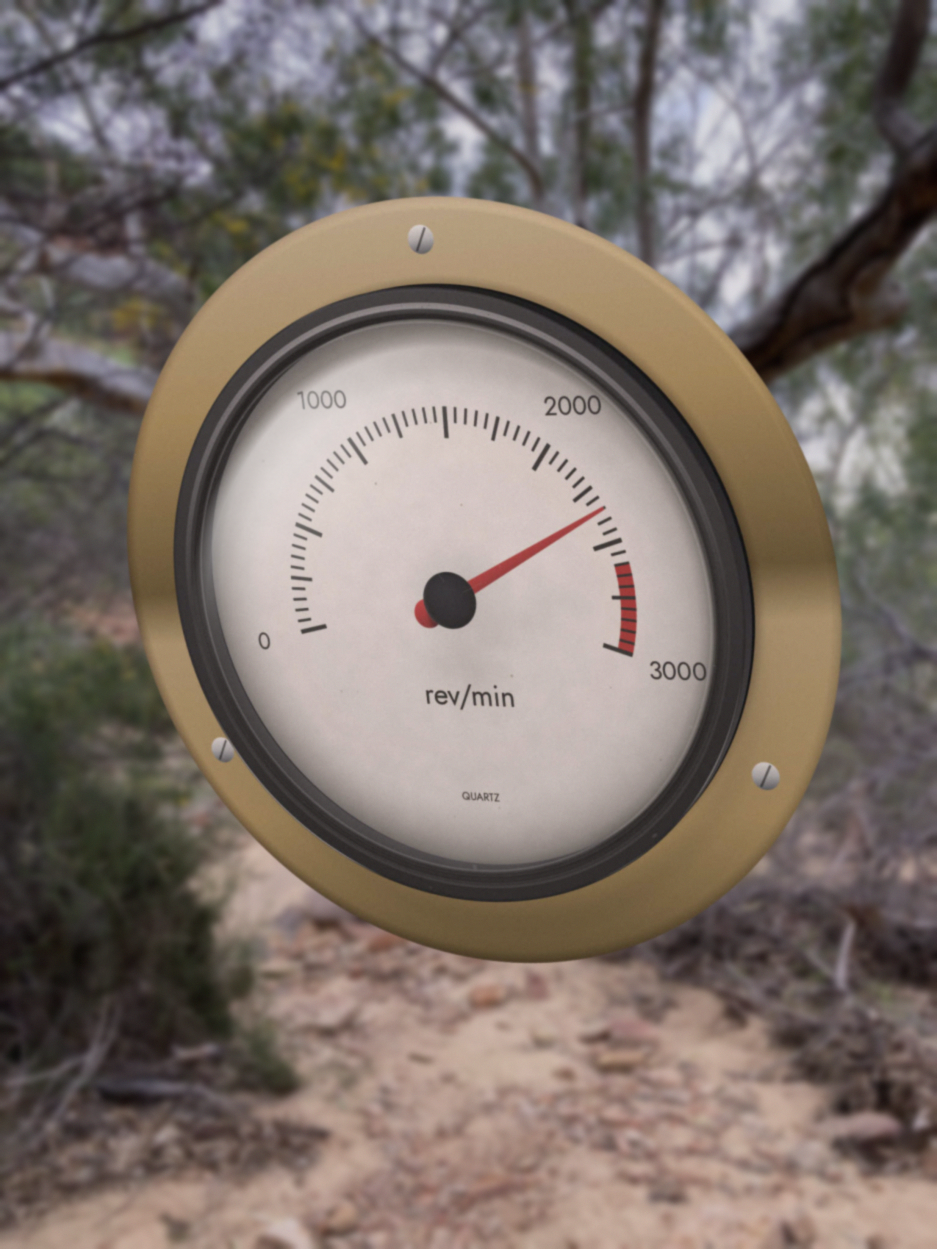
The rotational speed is **2350** rpm
